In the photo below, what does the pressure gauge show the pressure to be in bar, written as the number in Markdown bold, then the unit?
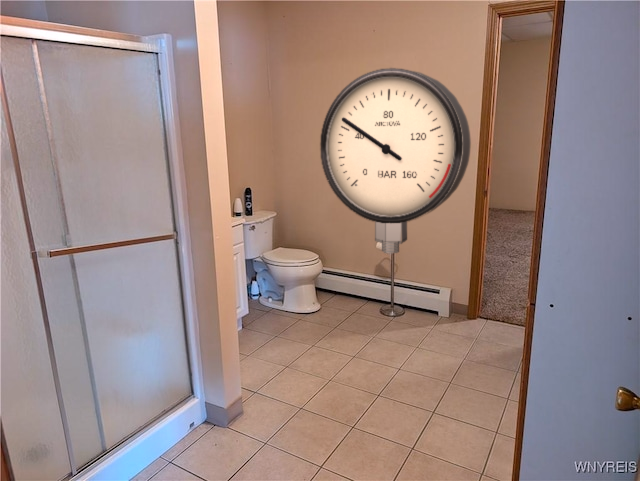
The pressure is **45** bar
